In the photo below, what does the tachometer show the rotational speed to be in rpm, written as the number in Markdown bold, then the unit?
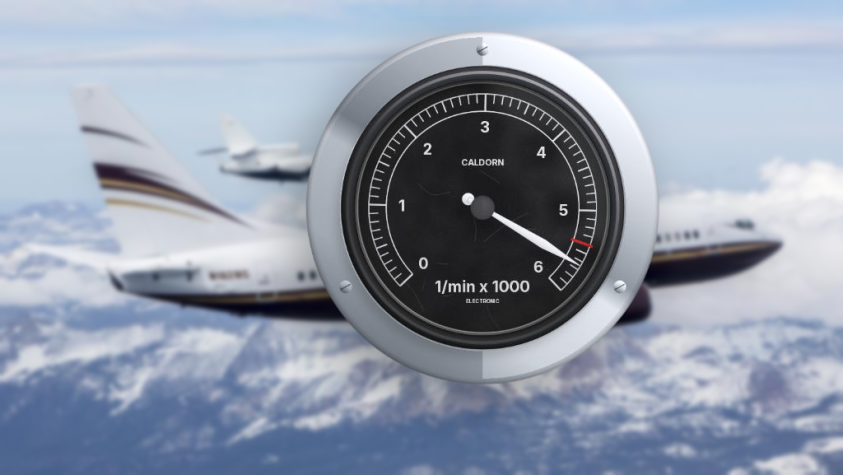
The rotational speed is **5650** rpm
